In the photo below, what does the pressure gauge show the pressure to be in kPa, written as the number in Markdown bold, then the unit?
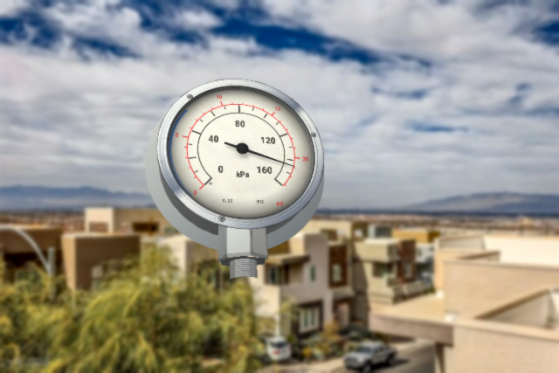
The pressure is **145** kPa
